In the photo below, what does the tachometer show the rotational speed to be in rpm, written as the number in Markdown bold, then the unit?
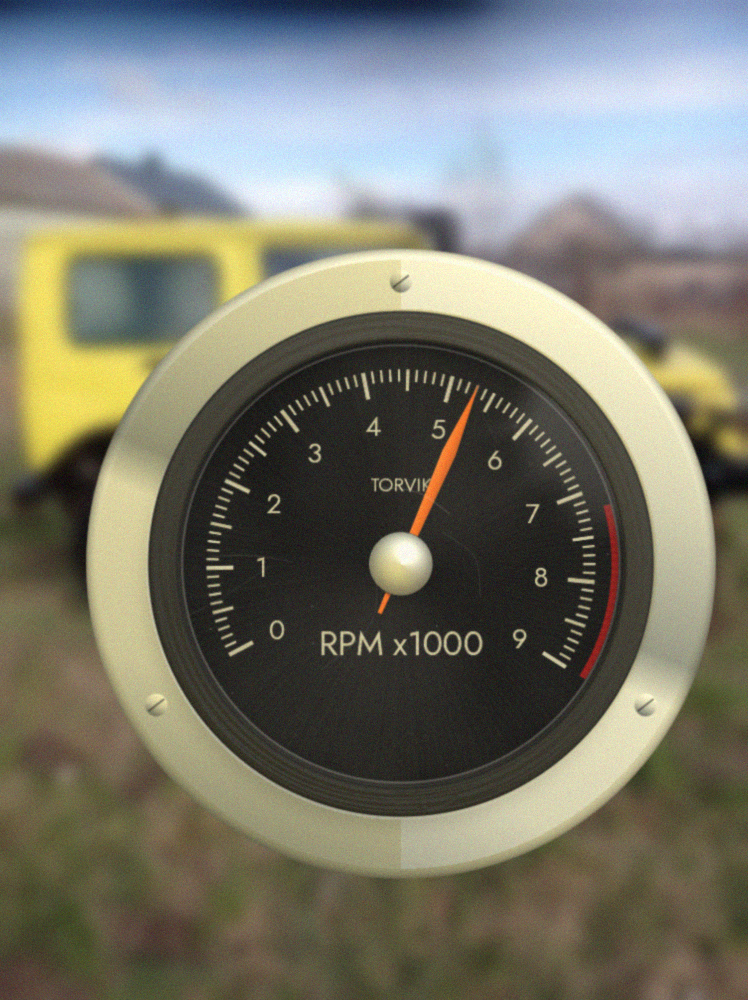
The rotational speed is **5300** rpm
